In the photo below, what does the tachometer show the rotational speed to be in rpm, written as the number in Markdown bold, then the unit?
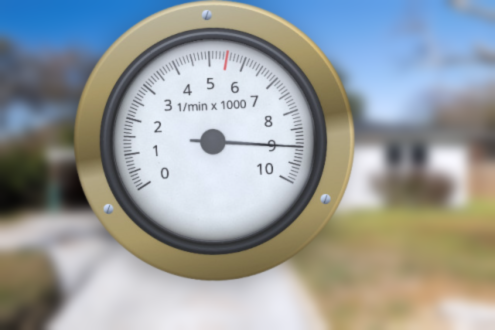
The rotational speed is **9000** rpm
